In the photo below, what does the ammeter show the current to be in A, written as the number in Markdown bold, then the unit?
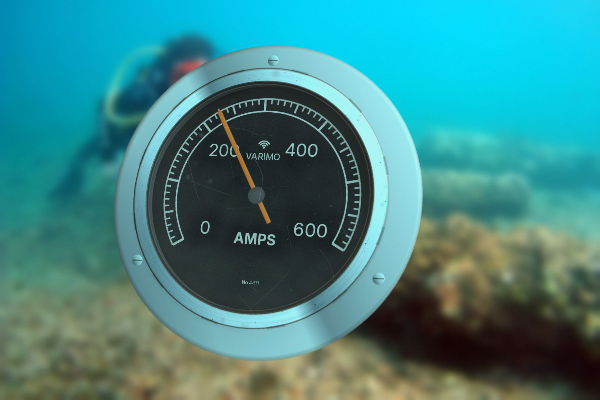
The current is **230** A
